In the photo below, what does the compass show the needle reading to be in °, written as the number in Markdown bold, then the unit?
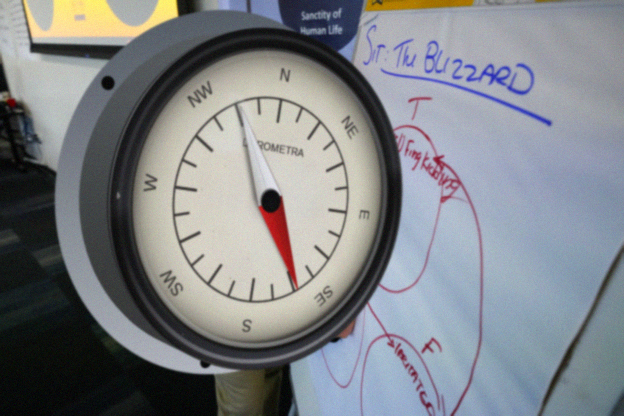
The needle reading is **150** °
